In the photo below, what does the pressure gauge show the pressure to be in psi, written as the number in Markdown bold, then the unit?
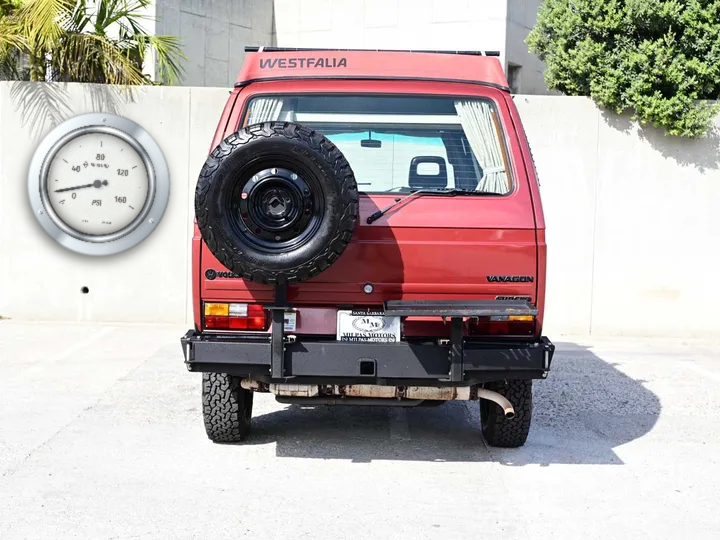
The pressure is **10** psi
